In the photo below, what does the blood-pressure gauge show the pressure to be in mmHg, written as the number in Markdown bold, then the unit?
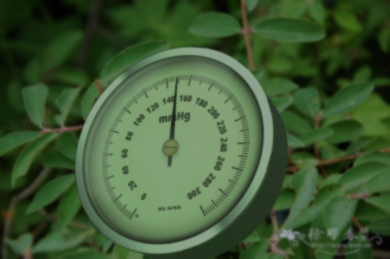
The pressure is **150** mmHg
